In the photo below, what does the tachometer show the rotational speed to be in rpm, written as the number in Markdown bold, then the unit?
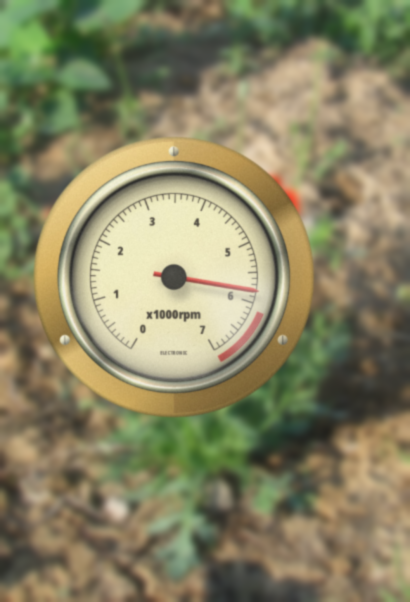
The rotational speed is **5800** rpm
